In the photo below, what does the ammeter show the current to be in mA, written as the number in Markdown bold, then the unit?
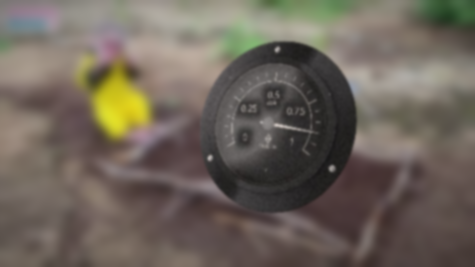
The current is **0.9** mA
